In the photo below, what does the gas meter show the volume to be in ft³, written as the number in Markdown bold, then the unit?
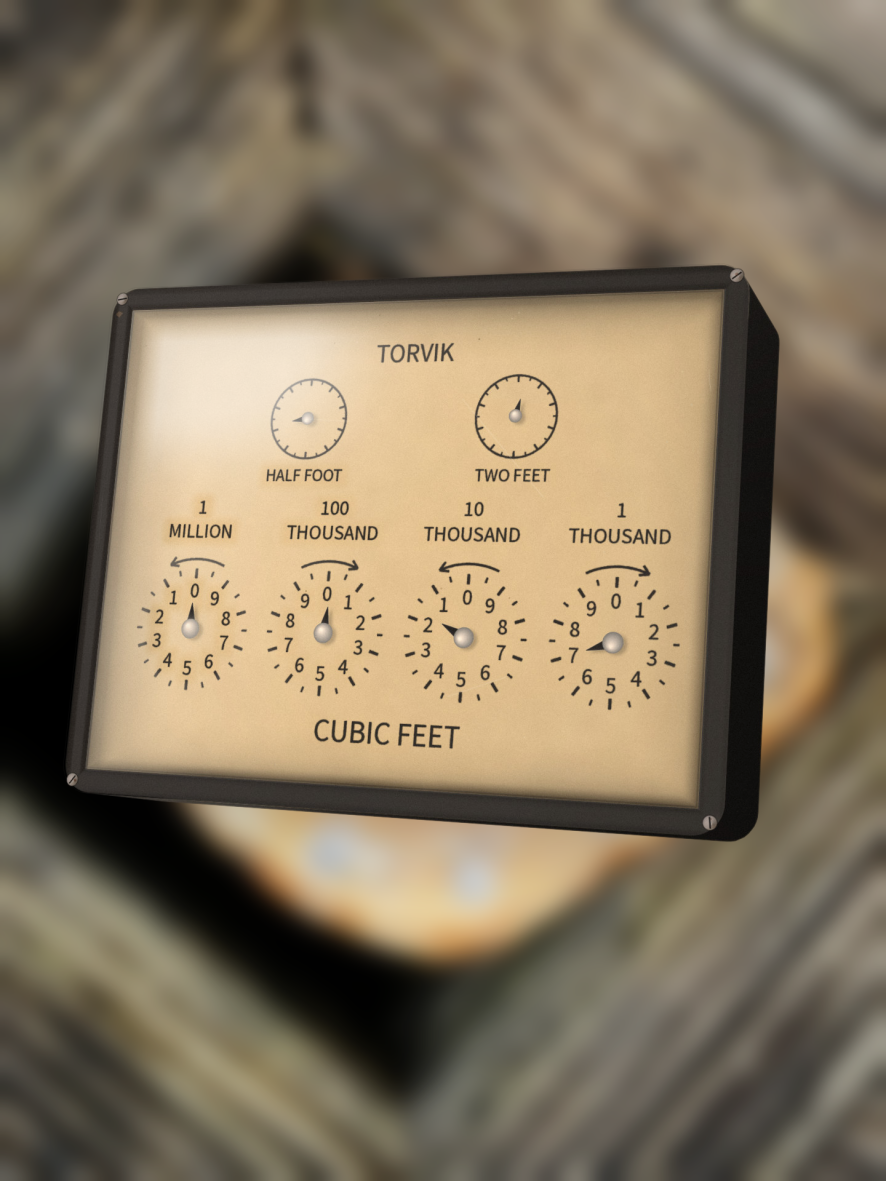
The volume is **1700** ft³
